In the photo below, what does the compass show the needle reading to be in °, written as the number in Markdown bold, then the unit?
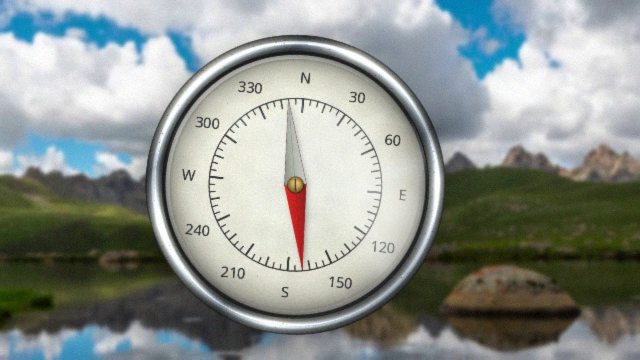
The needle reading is **170** °
